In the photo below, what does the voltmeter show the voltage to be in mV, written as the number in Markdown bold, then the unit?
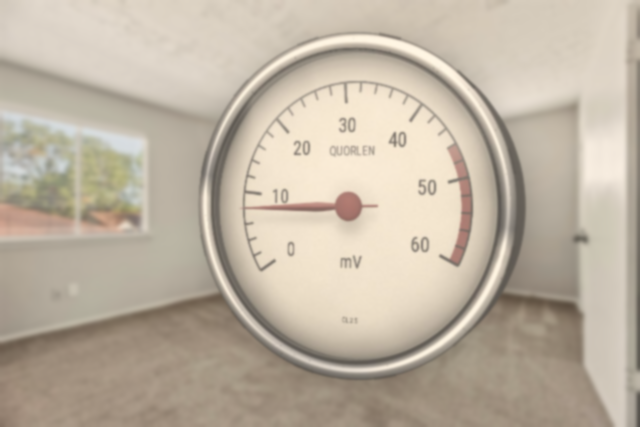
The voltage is **8** mV
